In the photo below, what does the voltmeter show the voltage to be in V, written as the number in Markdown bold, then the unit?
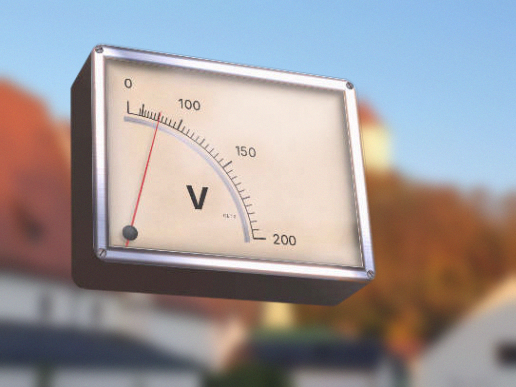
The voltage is **75** V
